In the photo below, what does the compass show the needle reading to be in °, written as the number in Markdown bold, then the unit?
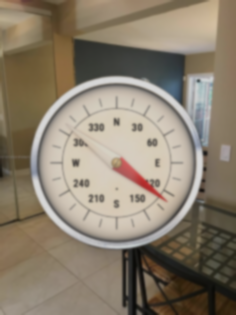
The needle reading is **127.5** °
